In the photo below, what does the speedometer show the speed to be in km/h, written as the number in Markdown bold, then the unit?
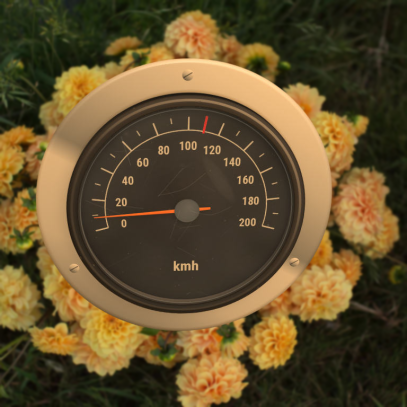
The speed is **10** km/h
